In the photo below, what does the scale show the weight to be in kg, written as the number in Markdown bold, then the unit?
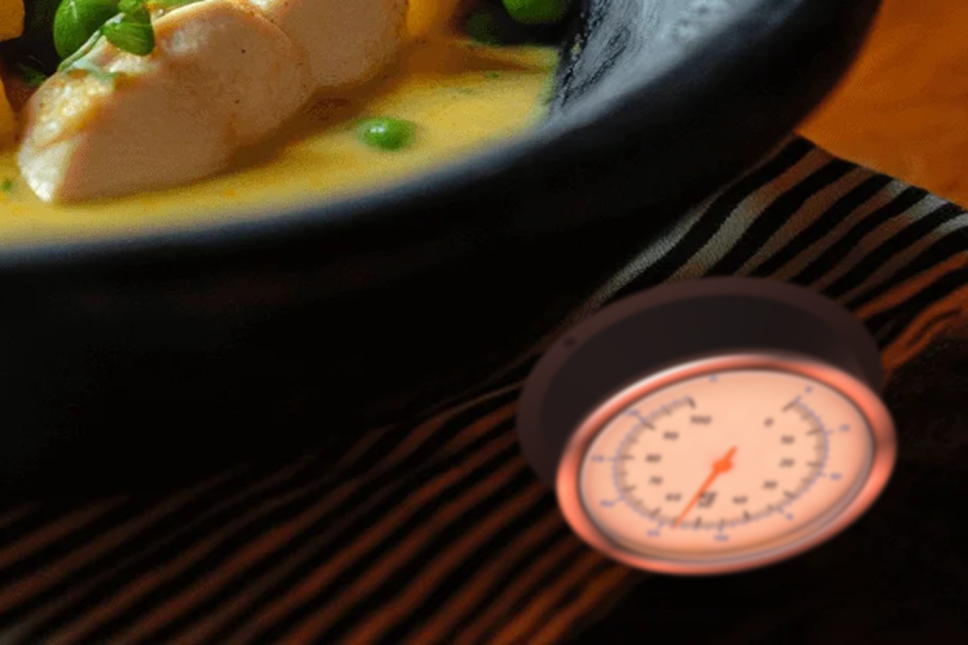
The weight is **55** kg
